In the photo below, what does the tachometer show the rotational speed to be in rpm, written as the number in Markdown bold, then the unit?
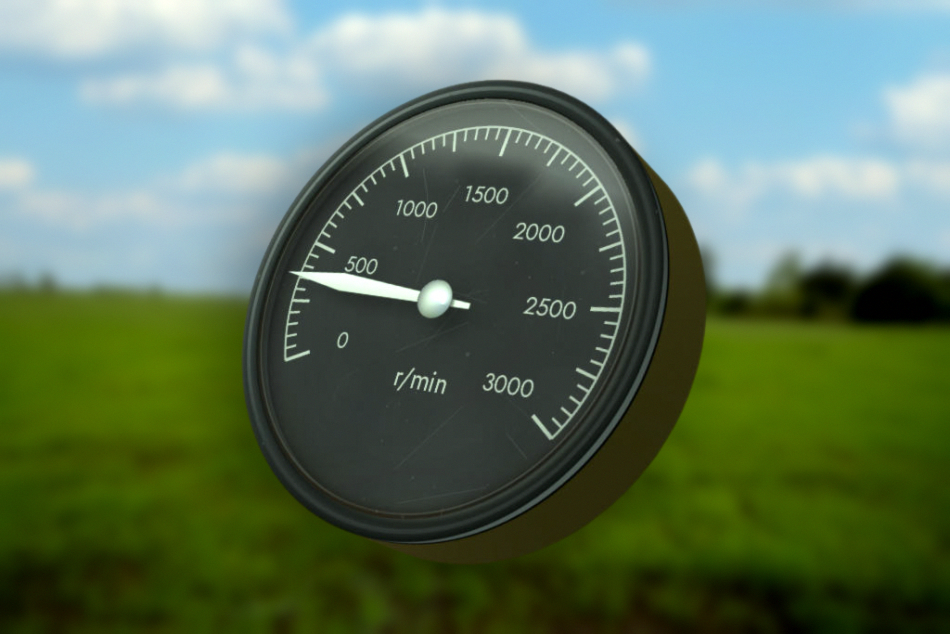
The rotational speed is **350** rpm
